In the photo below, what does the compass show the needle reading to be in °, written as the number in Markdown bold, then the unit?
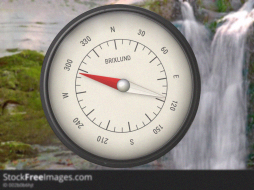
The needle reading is **295** °
